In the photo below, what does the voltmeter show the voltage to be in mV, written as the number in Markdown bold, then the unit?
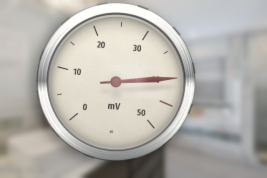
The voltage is **40** mV
